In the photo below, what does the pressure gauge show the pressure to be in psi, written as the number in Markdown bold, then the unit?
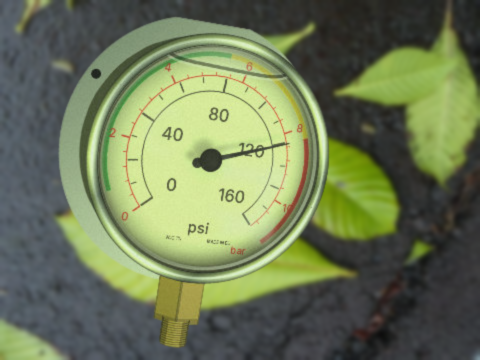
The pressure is **120** psi
